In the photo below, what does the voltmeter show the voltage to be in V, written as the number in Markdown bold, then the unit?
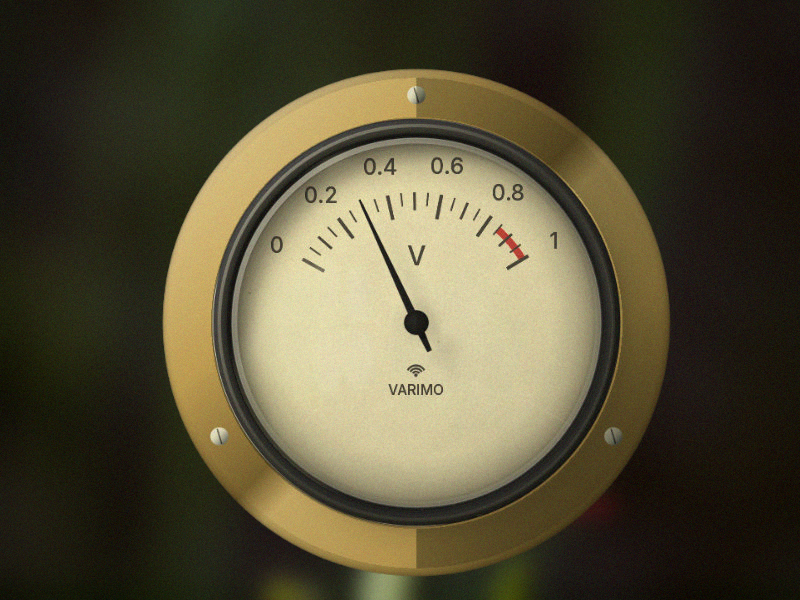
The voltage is **0.3** V
